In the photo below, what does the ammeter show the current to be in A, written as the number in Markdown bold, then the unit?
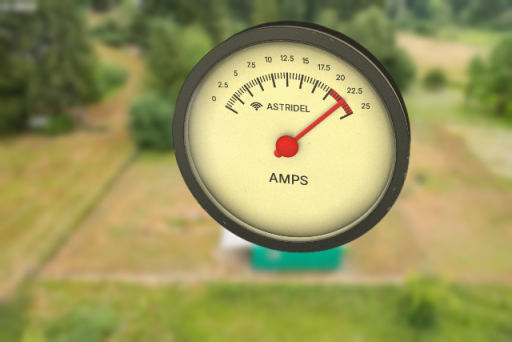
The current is **22.5** A
